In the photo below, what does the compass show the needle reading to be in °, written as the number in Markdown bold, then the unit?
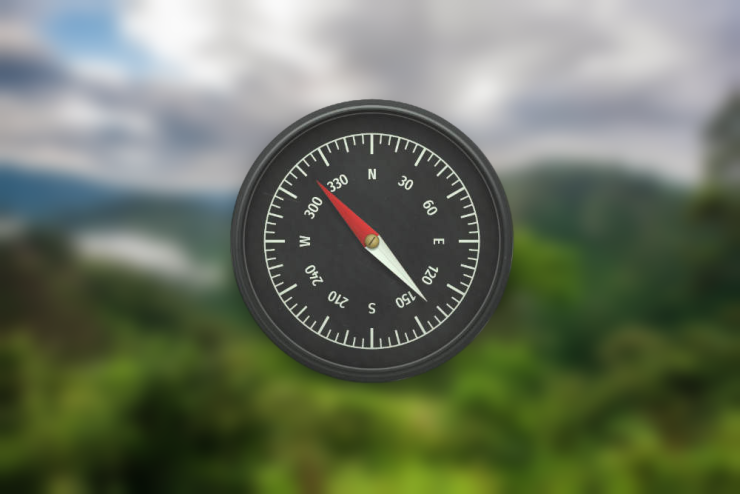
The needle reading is **317.5** °
